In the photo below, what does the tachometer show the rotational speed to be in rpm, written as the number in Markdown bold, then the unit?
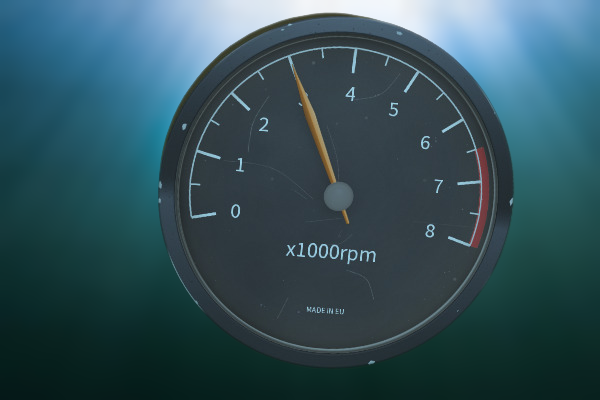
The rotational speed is **3000** rpm
